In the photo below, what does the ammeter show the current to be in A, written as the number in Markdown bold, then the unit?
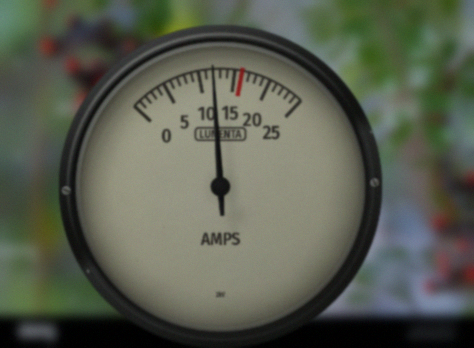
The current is **12** A
